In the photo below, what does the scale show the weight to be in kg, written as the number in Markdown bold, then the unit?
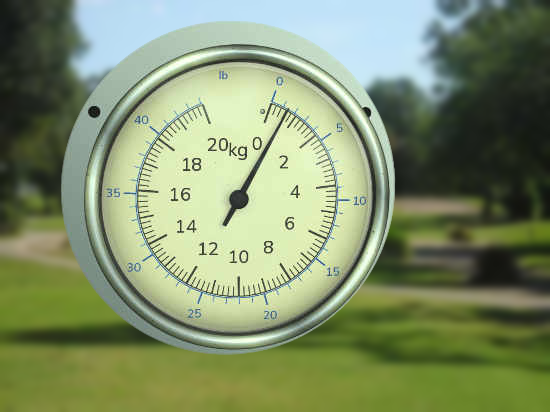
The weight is **0.6** kg
